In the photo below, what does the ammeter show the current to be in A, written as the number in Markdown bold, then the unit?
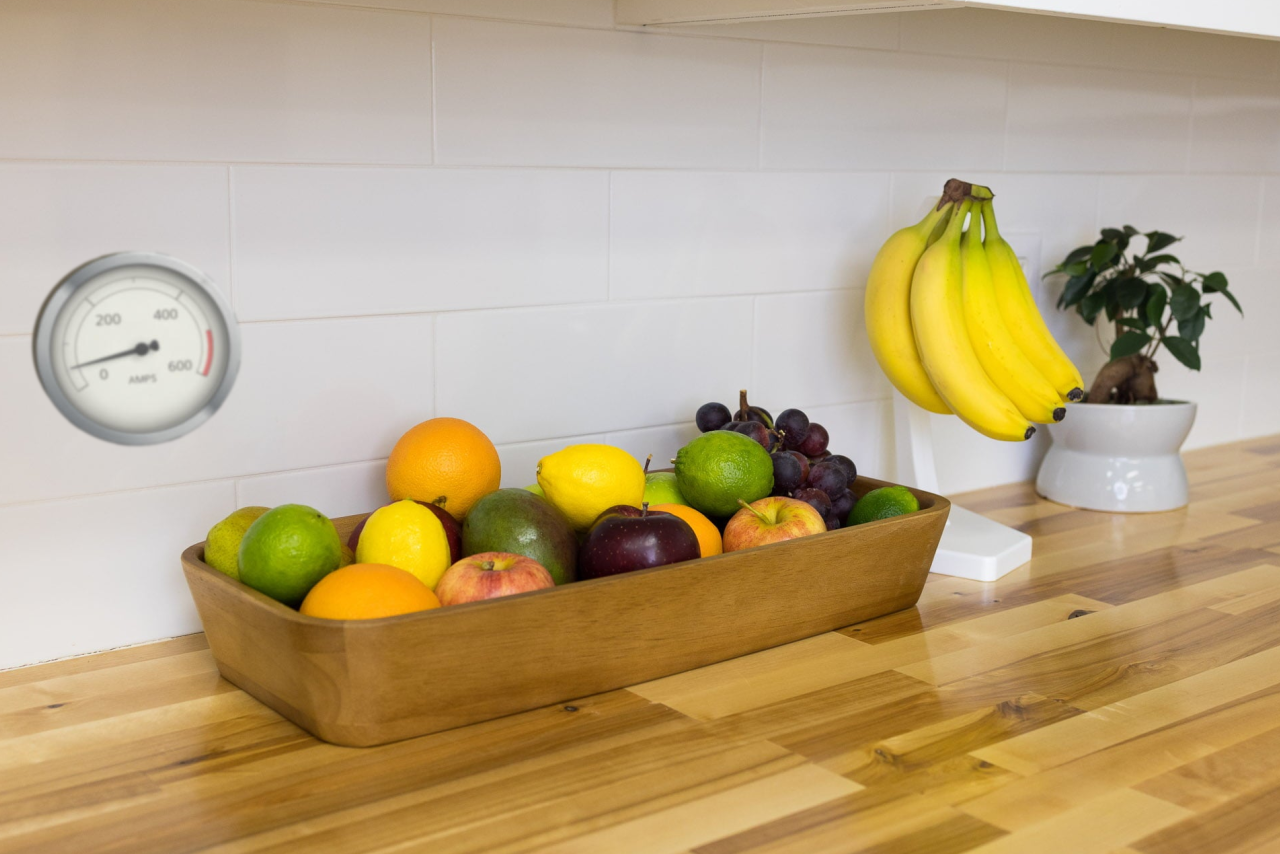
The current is **50** A
